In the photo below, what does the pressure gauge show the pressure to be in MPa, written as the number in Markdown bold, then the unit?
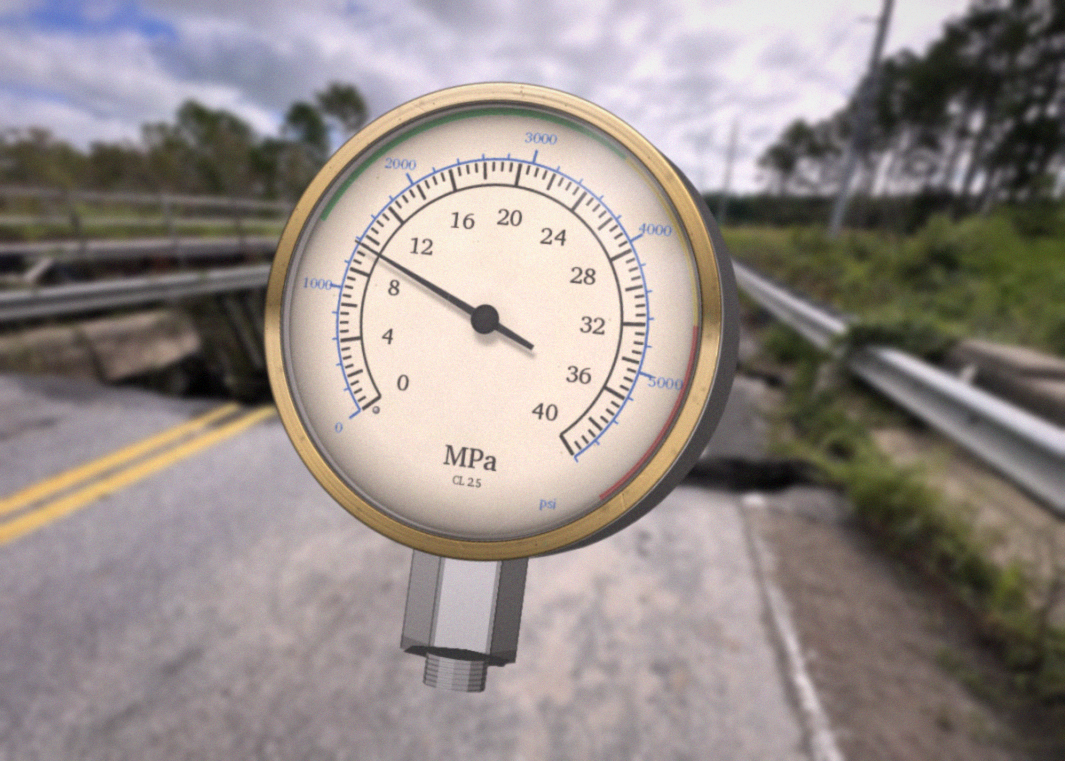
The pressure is **9.5** MPa
